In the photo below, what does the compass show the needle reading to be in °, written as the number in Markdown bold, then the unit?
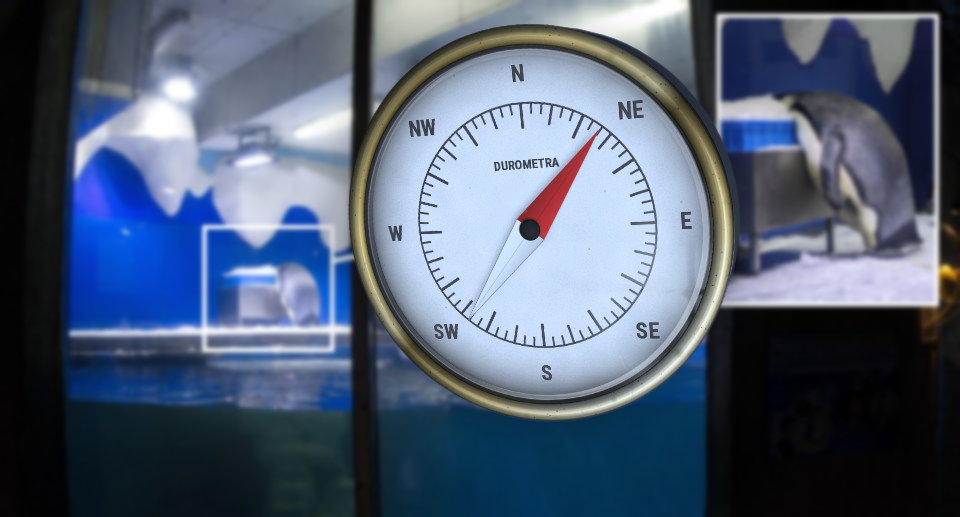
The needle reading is **40** °
